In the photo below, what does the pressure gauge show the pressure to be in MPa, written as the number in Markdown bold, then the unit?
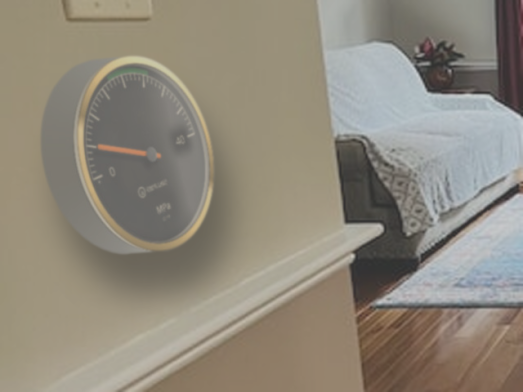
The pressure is **5** MPa
